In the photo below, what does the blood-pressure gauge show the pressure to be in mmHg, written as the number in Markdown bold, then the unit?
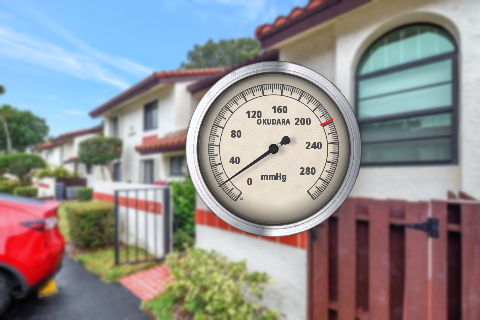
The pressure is **20** mmHg
